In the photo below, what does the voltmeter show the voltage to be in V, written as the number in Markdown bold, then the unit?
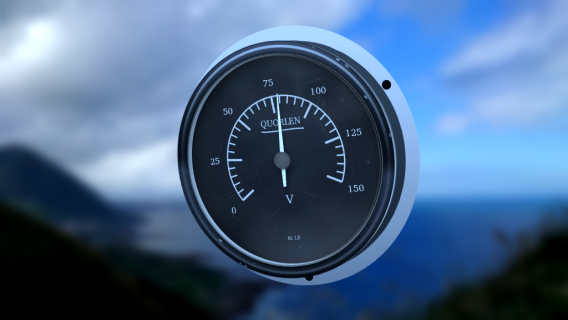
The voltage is **80** V
